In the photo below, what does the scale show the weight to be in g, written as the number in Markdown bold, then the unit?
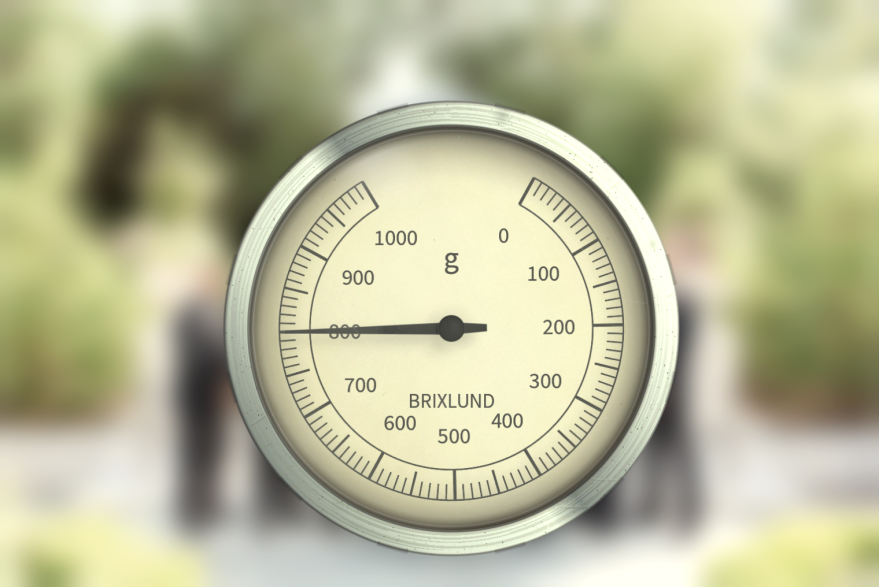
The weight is **800** g
